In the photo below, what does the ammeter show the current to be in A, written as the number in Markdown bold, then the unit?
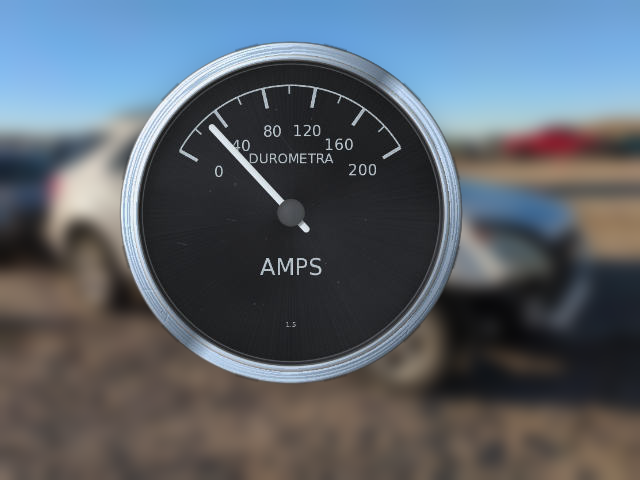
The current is **30** A
